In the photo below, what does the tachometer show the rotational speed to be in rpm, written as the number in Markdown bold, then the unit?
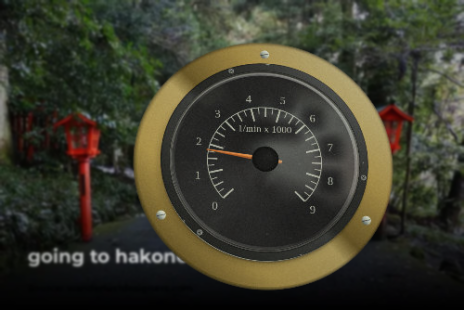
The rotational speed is **1750** rpm
